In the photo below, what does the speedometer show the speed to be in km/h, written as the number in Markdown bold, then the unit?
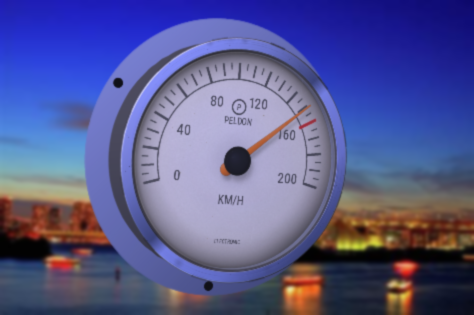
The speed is **150** km/h
